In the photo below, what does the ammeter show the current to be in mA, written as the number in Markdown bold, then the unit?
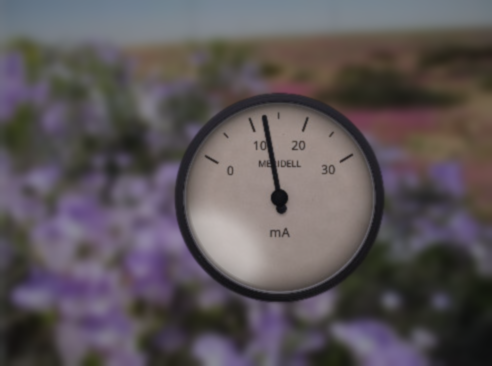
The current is **12.5** mA
